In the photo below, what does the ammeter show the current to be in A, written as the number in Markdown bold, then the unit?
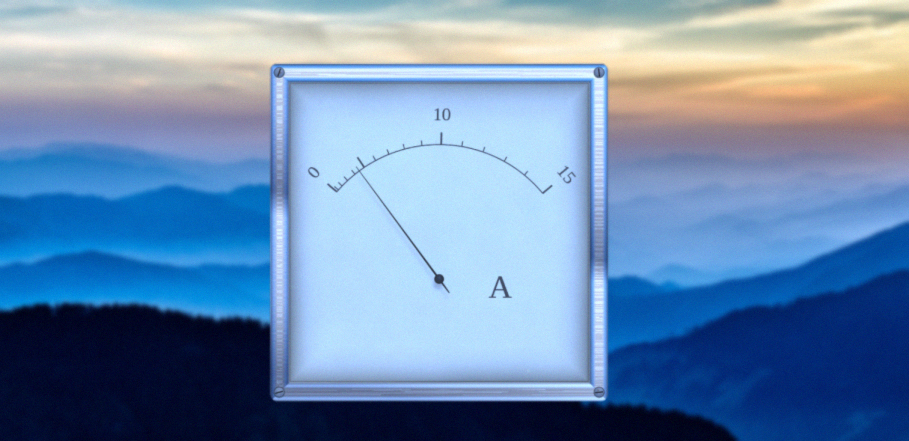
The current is **4.5** A
